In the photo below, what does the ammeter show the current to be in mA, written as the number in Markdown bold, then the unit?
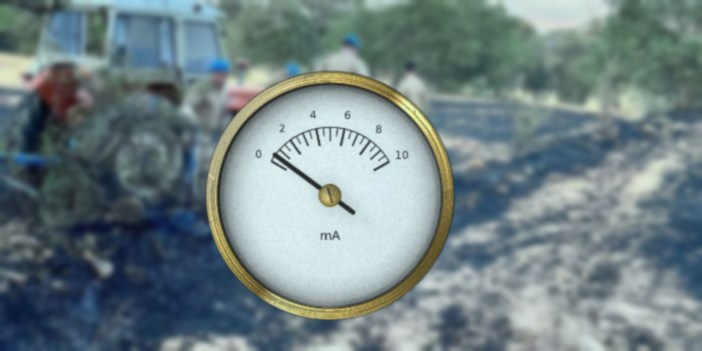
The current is **0.5** mA
